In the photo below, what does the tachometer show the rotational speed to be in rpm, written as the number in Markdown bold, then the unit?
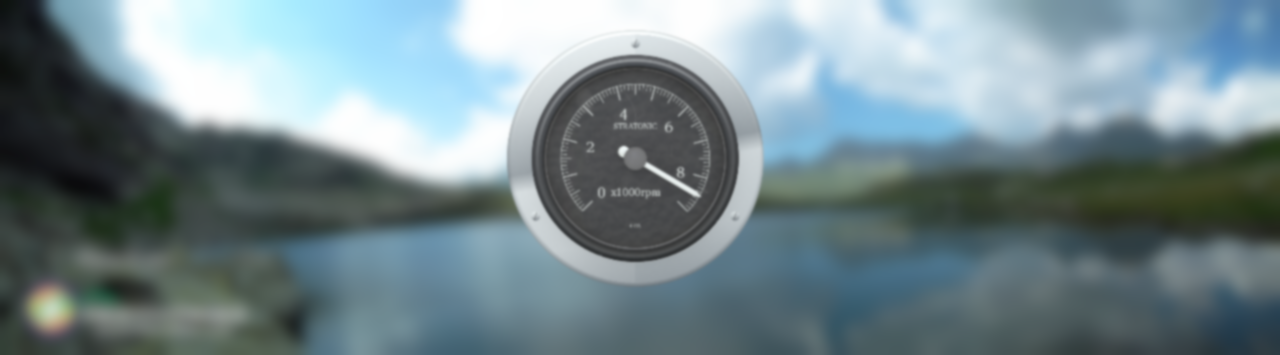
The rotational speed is **8500** rpm
